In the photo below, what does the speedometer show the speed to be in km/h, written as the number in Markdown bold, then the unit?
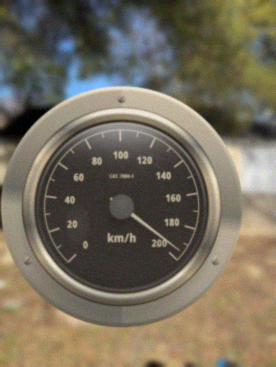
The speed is **195** km/h
